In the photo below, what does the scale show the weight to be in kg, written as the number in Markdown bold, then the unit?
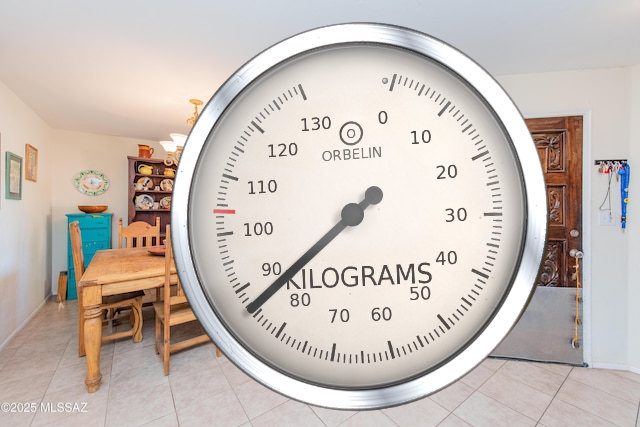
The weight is **86** kg
